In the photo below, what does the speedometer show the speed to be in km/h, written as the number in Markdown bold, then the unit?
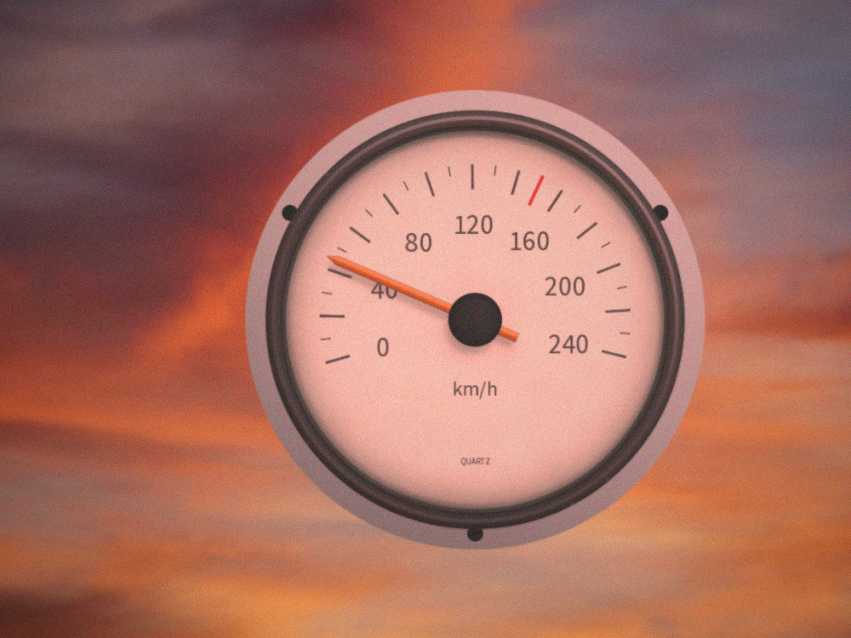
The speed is **45** km/h
